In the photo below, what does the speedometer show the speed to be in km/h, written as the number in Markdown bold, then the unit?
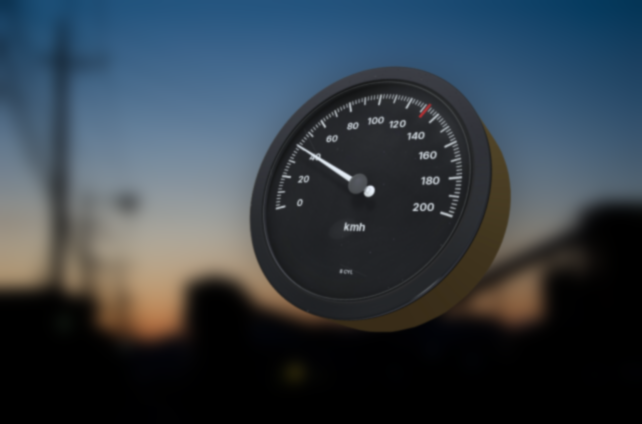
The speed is **40** km/h
